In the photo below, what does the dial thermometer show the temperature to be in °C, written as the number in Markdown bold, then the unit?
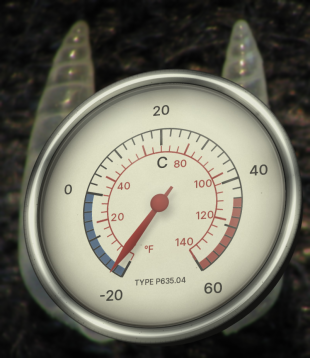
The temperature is **-18** °C
